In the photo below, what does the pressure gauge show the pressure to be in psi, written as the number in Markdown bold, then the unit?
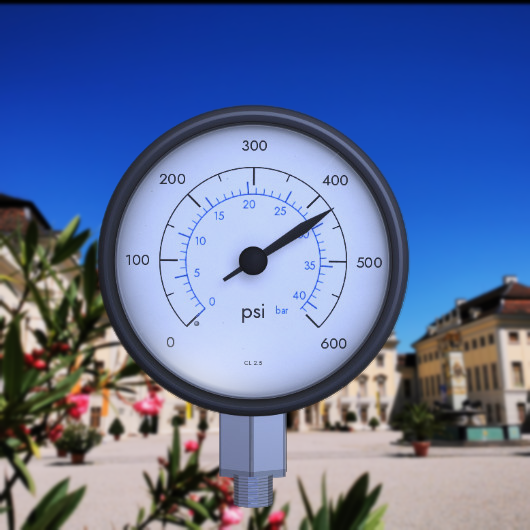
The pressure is **425** psi
